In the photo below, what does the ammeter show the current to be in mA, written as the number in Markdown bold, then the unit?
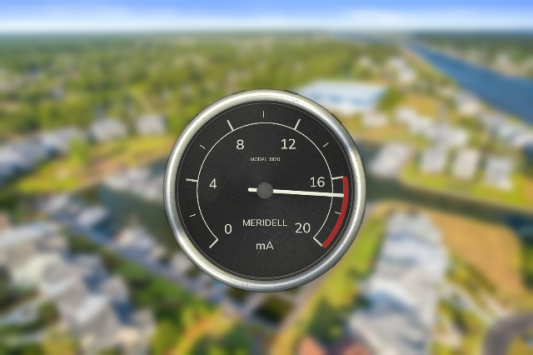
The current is **17** mA
